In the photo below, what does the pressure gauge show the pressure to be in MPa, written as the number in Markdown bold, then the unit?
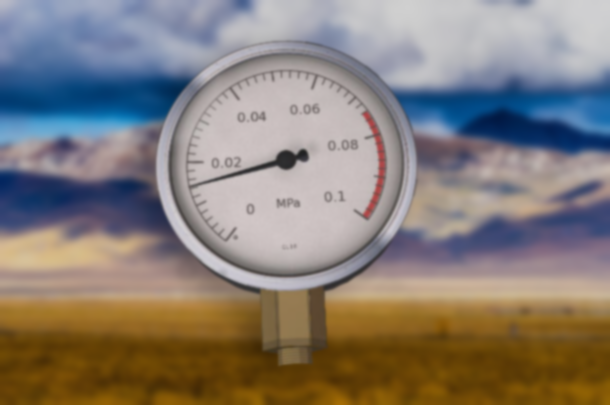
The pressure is **0.014** MPa
